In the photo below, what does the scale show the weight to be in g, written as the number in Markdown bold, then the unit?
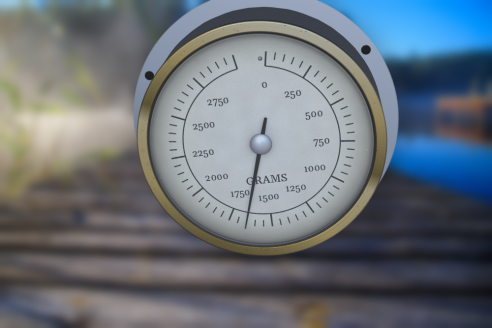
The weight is **1650** g
